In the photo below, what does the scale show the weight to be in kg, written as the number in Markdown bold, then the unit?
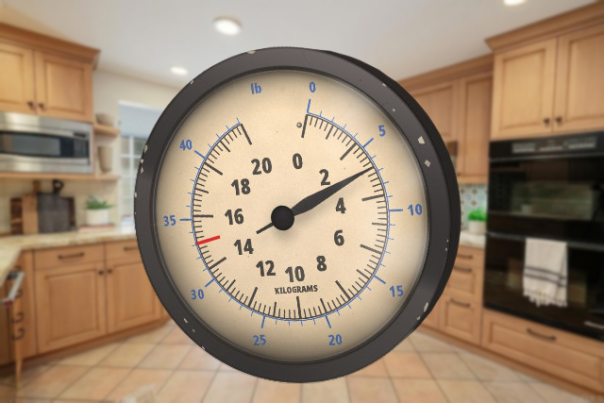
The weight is **3** kg
